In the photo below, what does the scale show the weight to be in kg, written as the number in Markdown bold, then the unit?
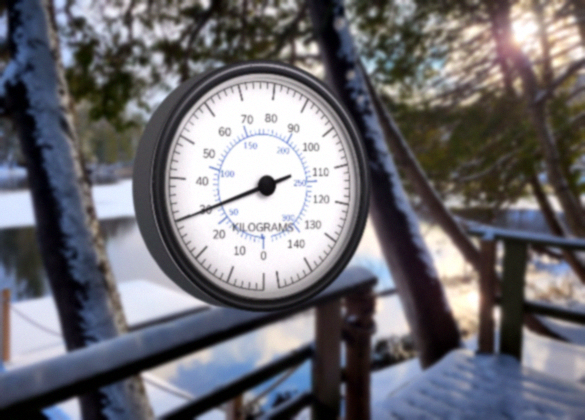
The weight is **30** kg
